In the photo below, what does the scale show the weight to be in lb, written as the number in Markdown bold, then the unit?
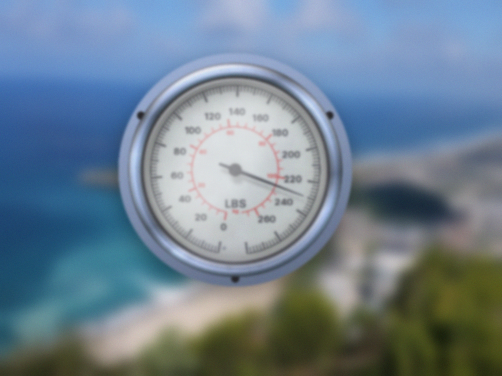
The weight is **230** lb
